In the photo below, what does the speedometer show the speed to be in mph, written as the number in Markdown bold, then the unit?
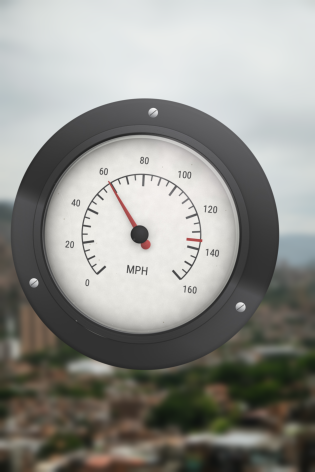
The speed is **60** mph
